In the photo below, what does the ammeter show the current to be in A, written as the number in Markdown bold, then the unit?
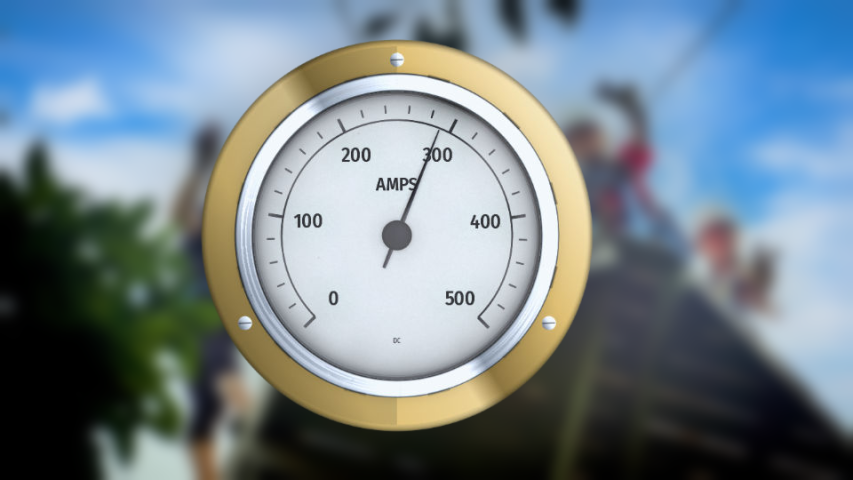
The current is **290** A
